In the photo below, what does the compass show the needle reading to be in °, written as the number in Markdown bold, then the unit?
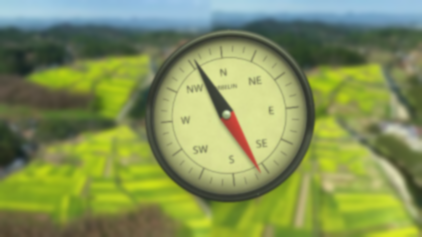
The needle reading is **155** °
